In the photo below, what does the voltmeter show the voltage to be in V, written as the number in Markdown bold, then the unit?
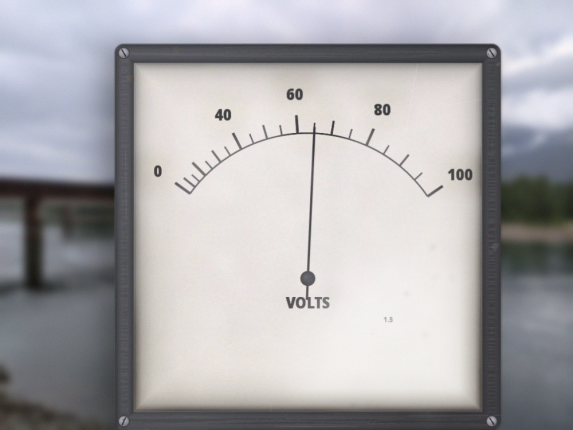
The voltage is **65** V
